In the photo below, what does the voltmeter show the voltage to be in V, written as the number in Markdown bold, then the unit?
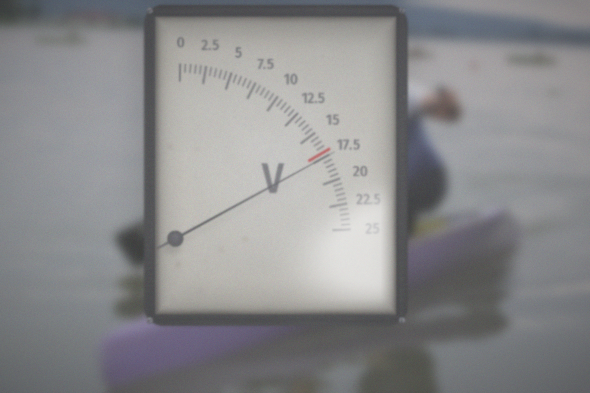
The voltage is **17.5** V
